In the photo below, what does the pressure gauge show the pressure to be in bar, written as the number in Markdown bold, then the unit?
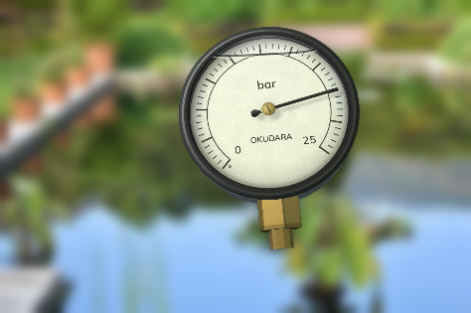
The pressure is **20** bar
